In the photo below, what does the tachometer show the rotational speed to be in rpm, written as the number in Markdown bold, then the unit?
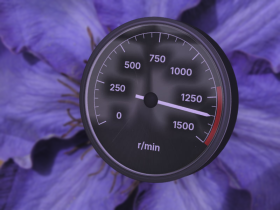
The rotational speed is **1350** rpm
